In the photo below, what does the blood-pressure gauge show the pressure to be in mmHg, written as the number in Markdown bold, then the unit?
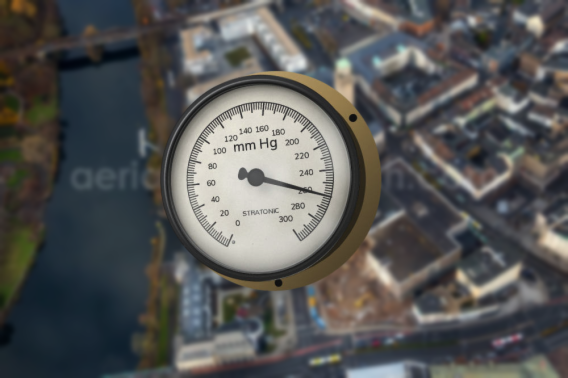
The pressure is **260** mmHg
